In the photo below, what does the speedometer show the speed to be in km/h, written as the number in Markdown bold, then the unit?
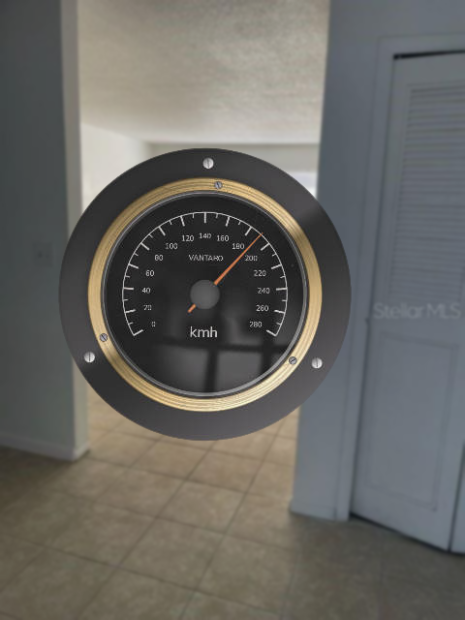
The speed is **190** km/h
